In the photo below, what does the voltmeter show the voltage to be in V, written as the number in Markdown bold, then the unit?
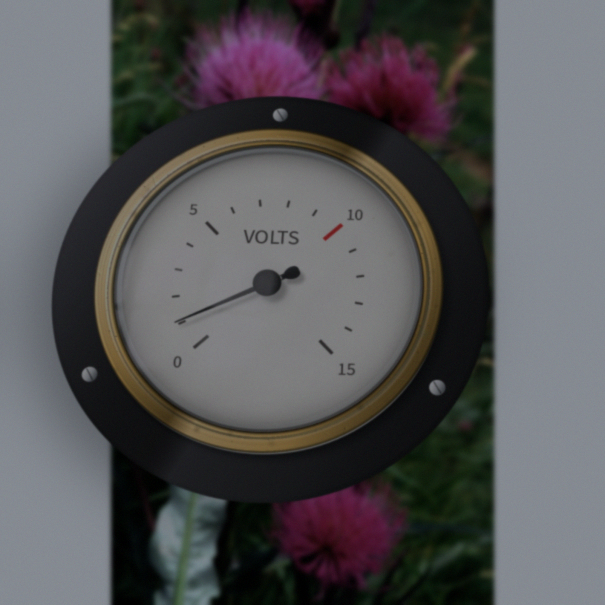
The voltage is **1** V
